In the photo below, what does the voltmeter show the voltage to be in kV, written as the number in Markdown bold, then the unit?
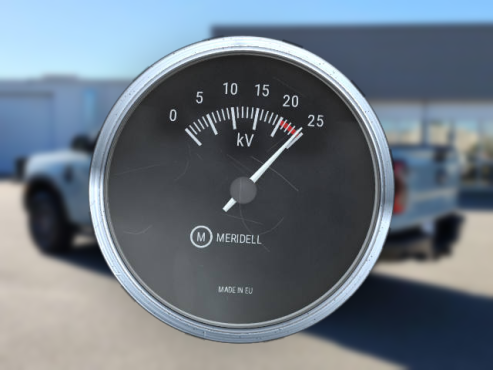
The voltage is **24** kV
